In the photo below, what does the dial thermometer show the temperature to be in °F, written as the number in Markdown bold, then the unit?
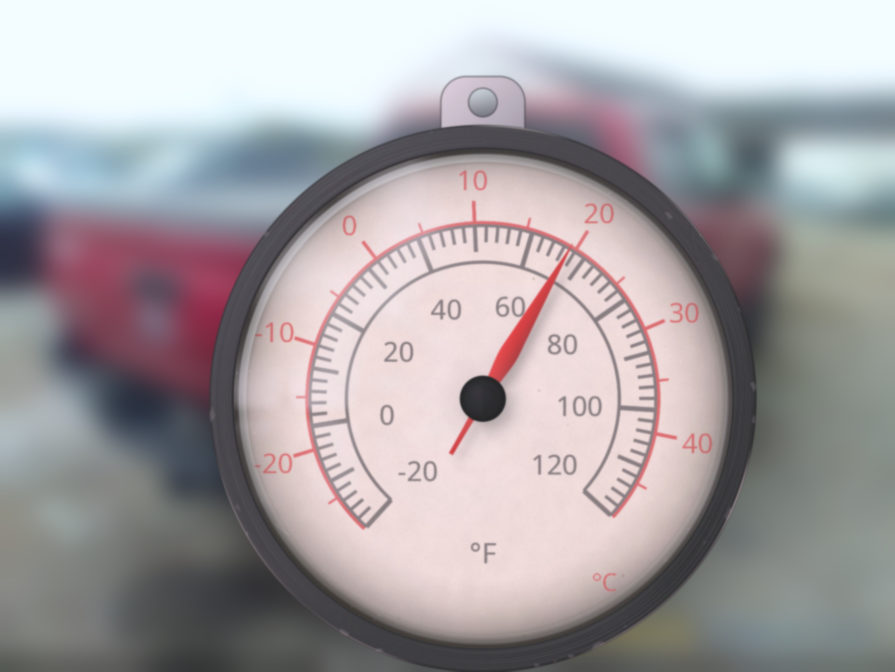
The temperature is **67** °F
